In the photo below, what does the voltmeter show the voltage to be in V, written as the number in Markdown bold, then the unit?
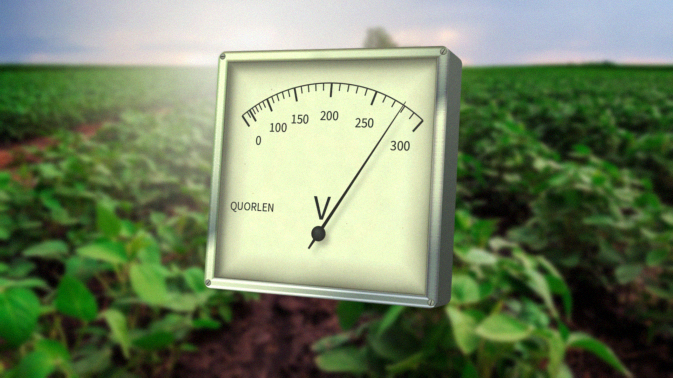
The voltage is **280** V
